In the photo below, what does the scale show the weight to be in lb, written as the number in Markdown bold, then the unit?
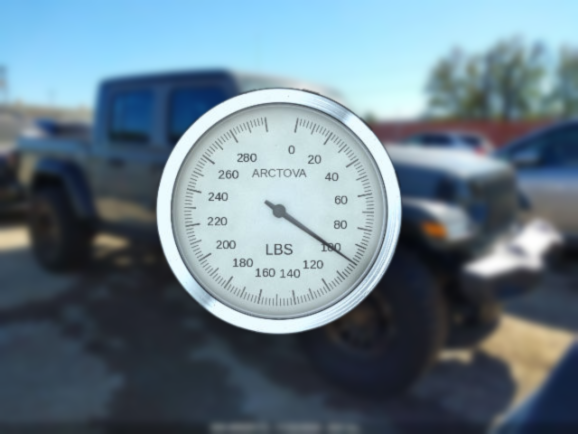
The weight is **100** lb
